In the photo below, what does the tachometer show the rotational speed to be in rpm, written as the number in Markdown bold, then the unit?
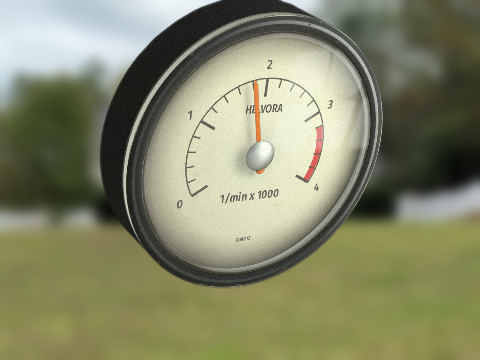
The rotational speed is **1800** rpm
